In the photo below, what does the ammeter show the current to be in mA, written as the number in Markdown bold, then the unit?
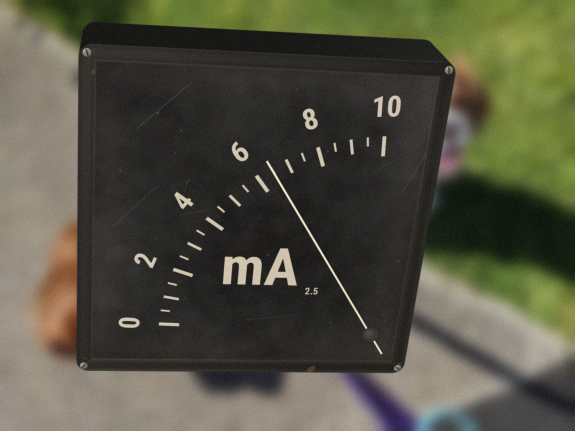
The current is **6.5** mA
